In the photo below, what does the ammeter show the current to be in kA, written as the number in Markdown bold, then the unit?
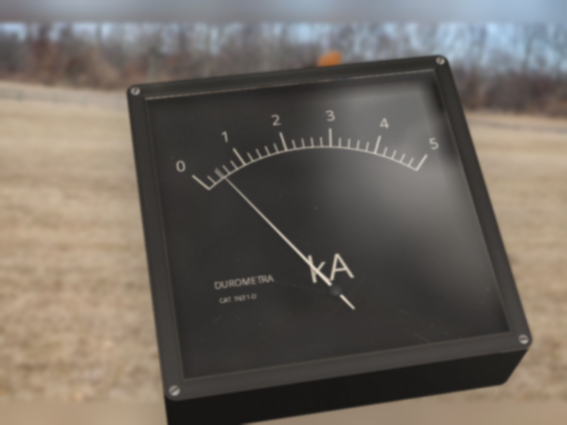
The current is **0.4** kA
